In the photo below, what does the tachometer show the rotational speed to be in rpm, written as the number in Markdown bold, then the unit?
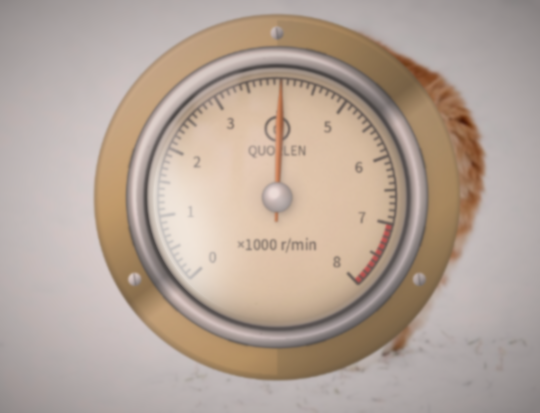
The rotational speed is **4000** rpm
